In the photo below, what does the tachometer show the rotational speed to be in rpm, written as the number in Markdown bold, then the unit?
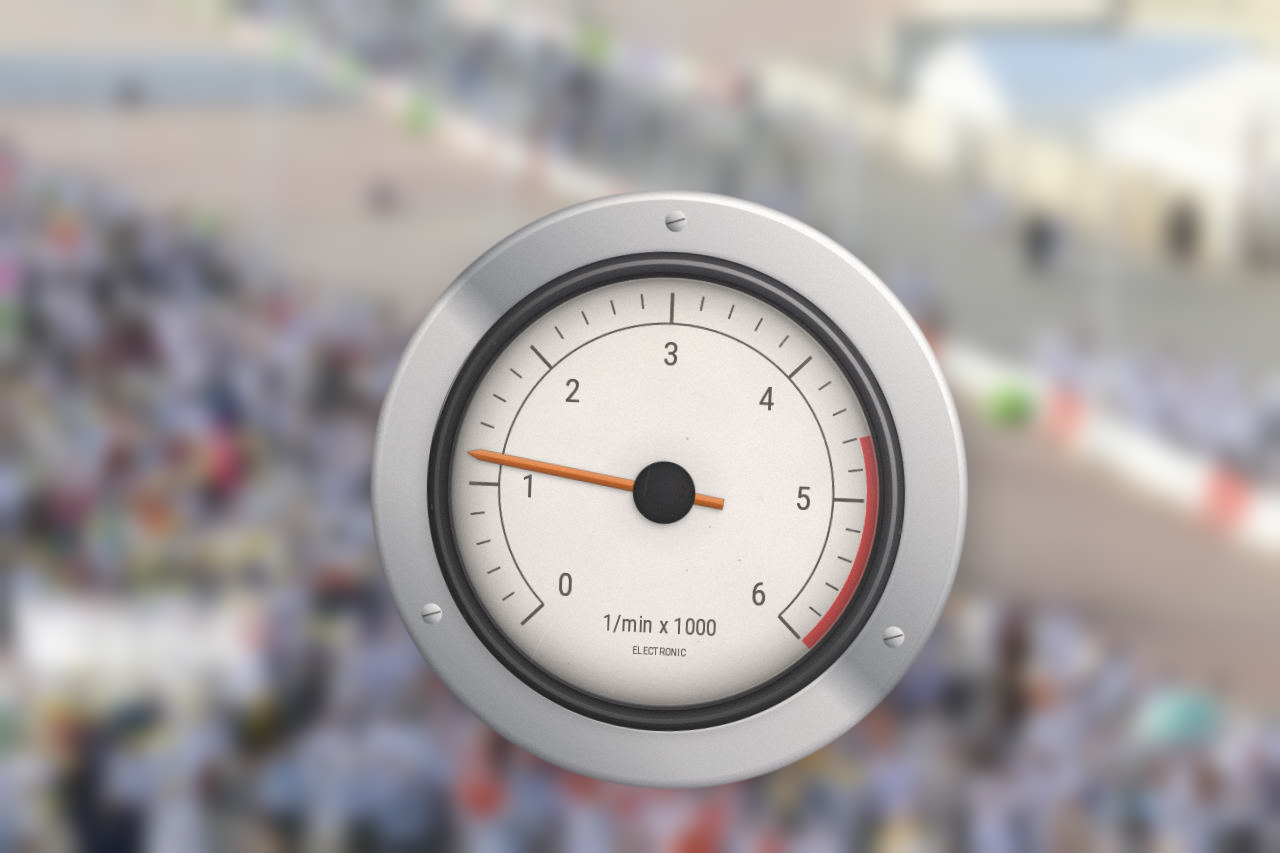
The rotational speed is **1200** rpm
